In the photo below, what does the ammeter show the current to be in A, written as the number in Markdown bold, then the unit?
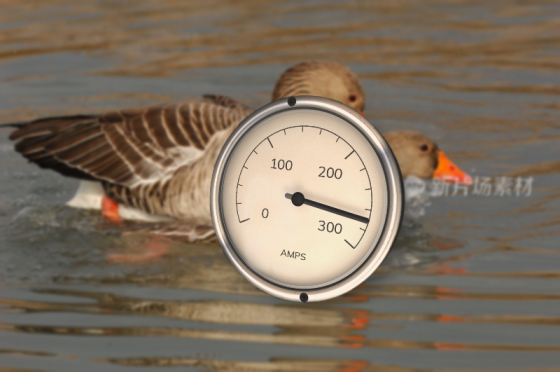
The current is **270** A
